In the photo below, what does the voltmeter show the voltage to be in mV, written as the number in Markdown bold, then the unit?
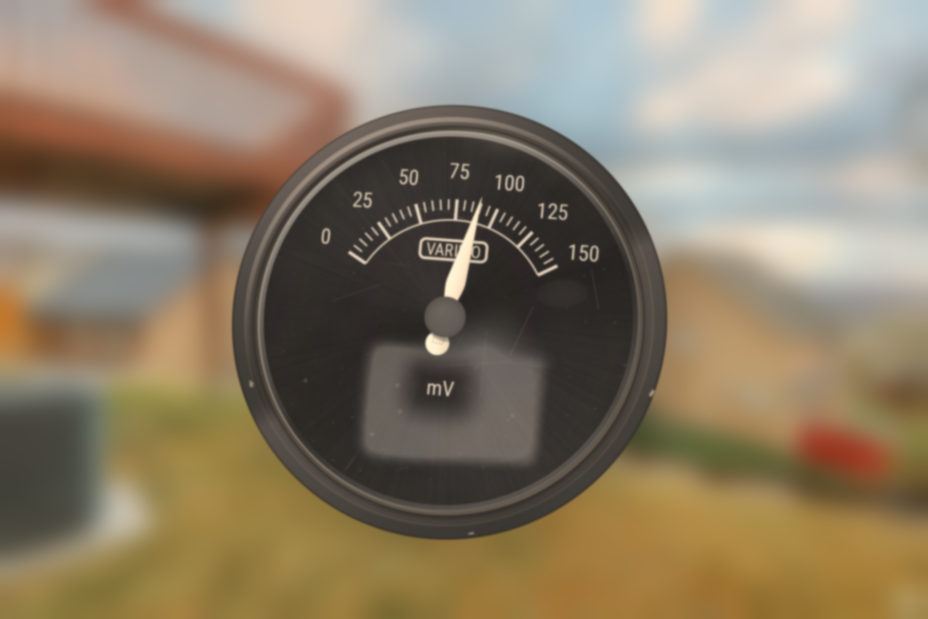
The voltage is **90** mV
